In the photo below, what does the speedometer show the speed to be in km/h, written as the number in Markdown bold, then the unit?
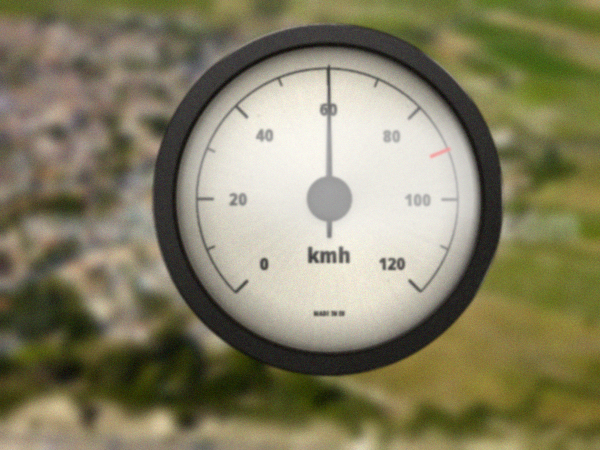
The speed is **60** km/h
